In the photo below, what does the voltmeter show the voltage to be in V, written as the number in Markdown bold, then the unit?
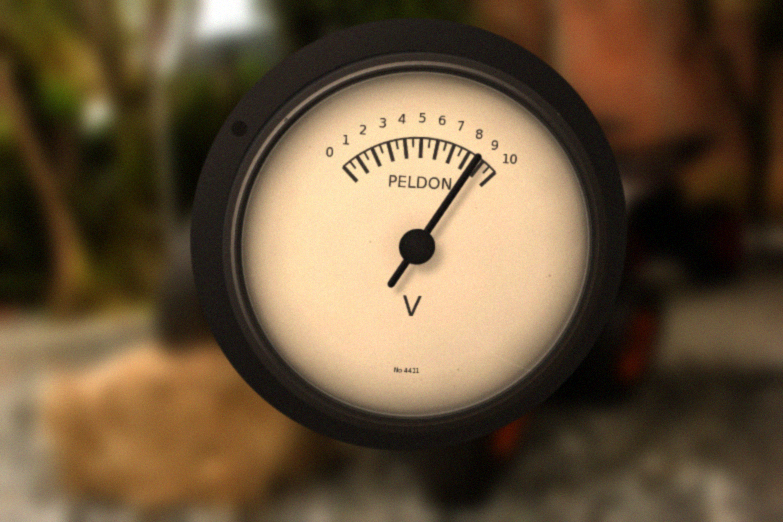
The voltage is **8.5** V
